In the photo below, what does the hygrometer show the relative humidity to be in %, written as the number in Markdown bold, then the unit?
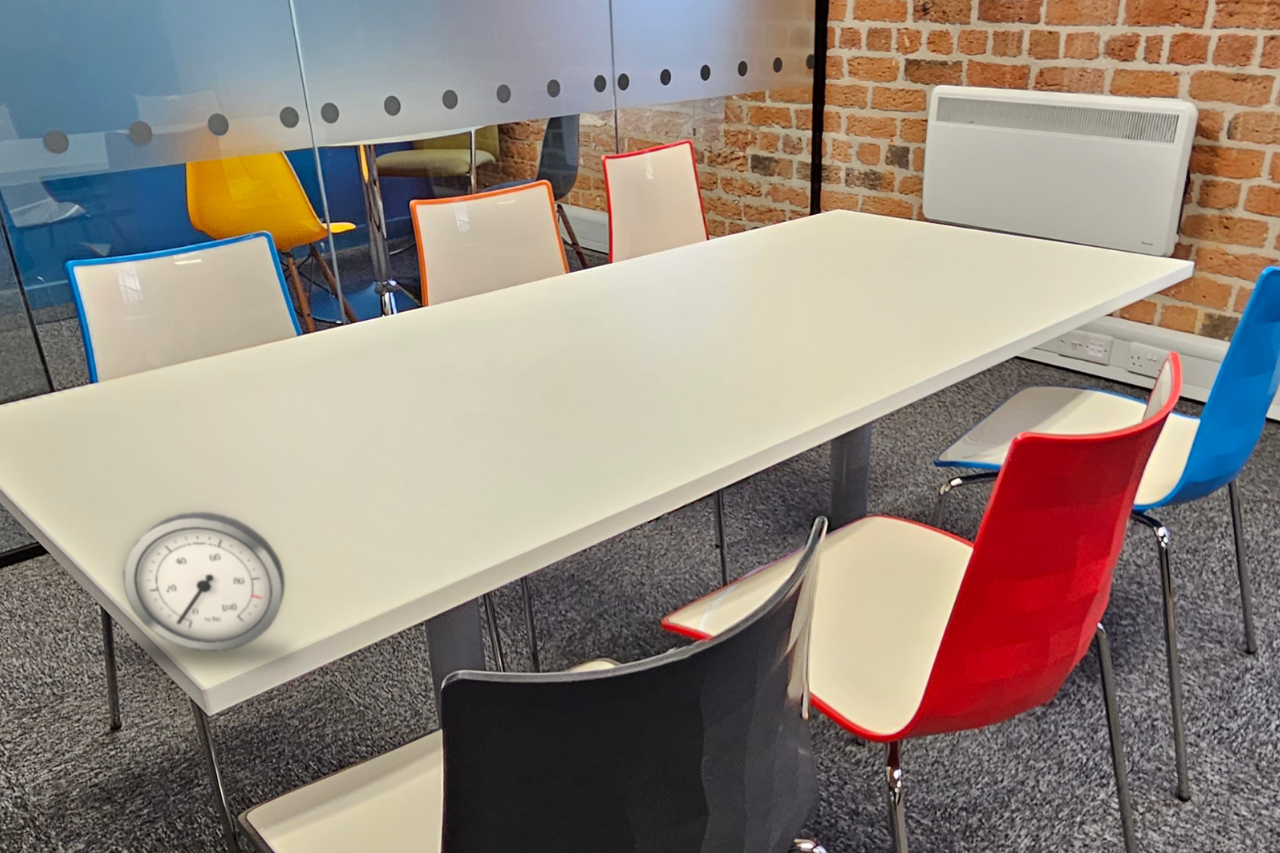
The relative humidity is **4** %
